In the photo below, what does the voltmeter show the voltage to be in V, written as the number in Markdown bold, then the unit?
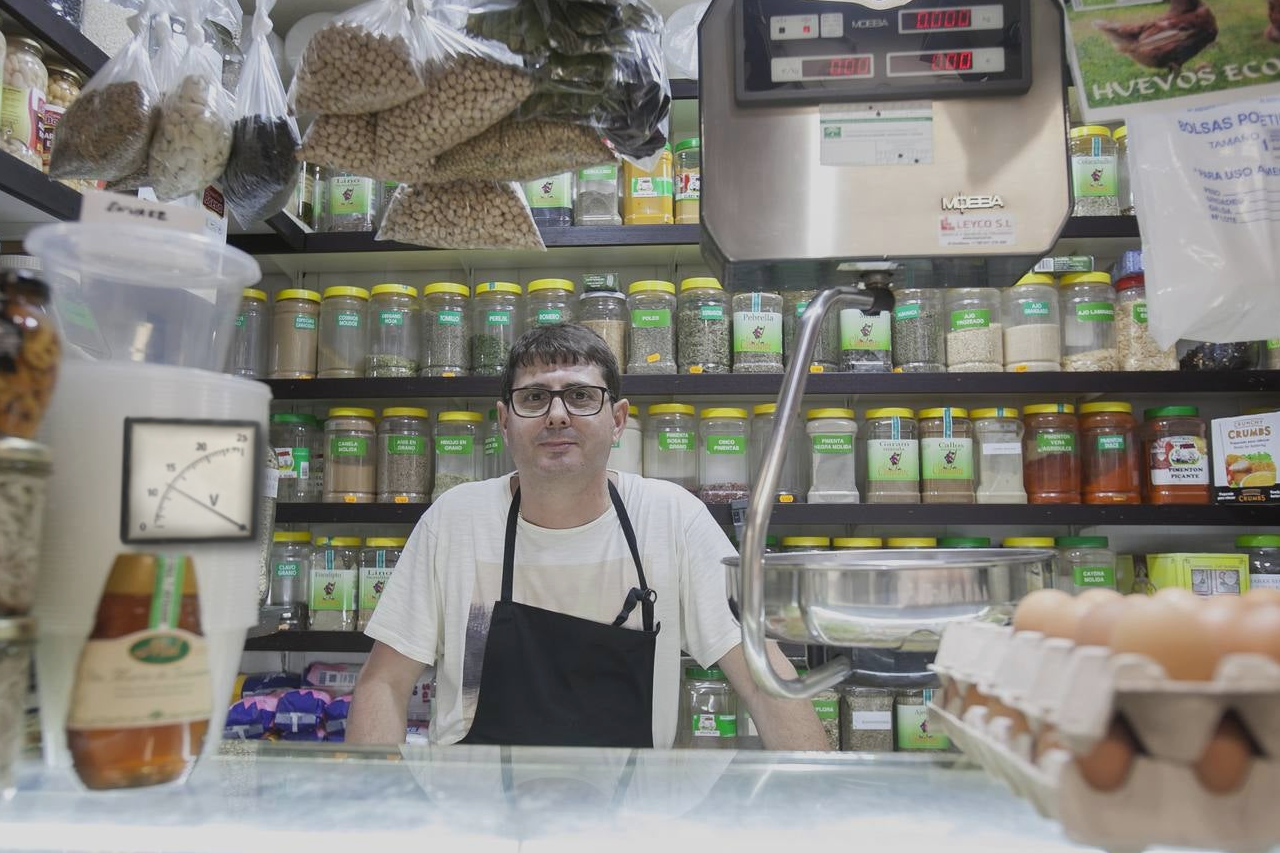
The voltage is **12.5** V
